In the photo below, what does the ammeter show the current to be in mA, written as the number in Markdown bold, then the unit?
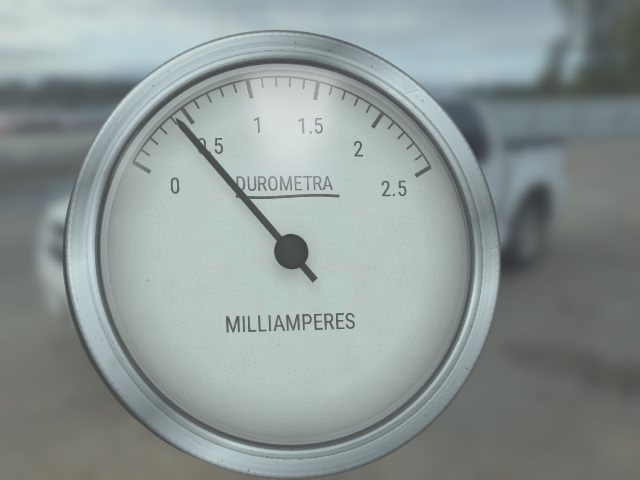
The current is **0.4** mA
